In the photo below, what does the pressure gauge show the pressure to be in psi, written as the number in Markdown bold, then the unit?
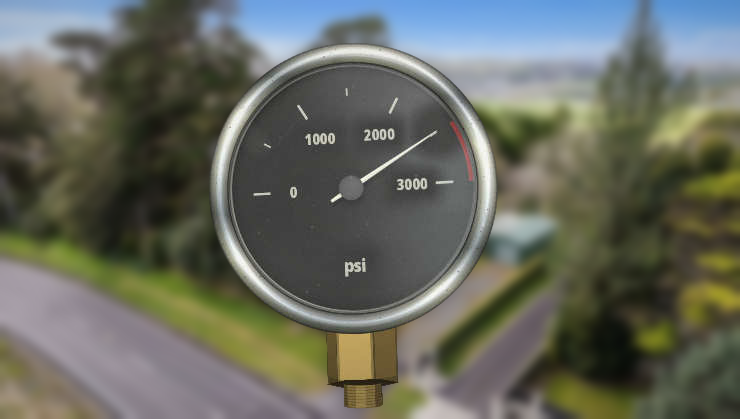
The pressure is **2500** psi
